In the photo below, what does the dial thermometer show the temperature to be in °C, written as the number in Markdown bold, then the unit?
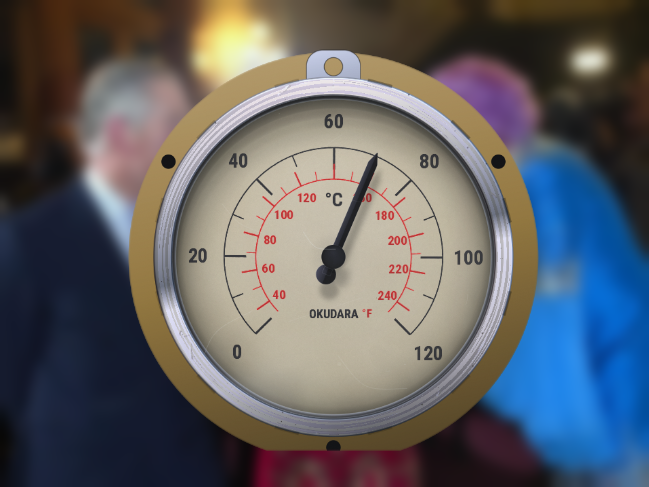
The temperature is **70** °C
